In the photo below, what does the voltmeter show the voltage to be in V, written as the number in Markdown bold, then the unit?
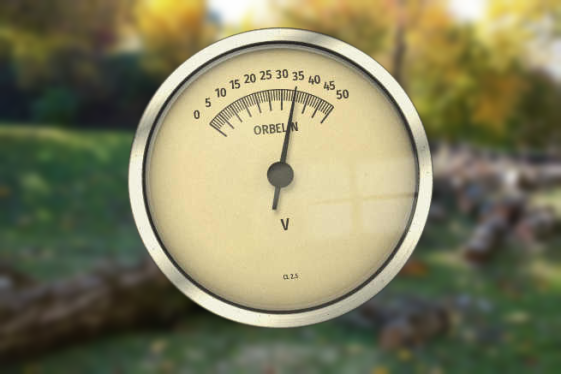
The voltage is **35** V
